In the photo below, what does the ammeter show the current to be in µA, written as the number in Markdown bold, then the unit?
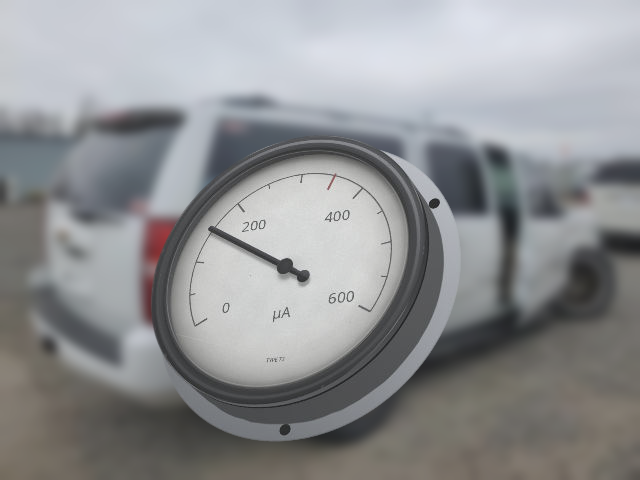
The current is **150** µA
